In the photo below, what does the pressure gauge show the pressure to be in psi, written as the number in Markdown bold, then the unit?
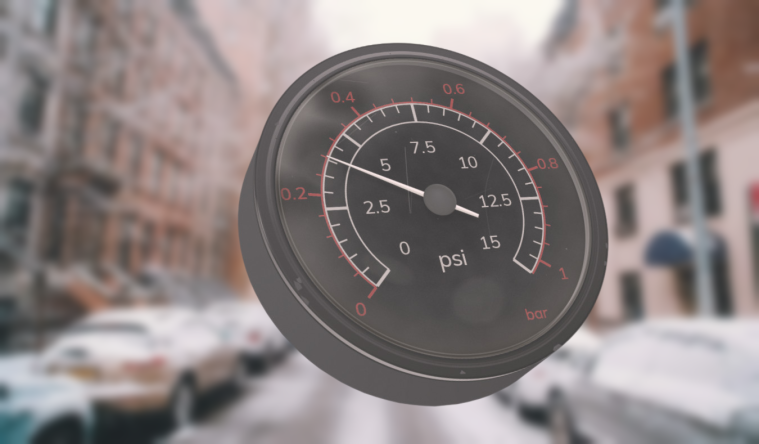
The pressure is **4** psi
